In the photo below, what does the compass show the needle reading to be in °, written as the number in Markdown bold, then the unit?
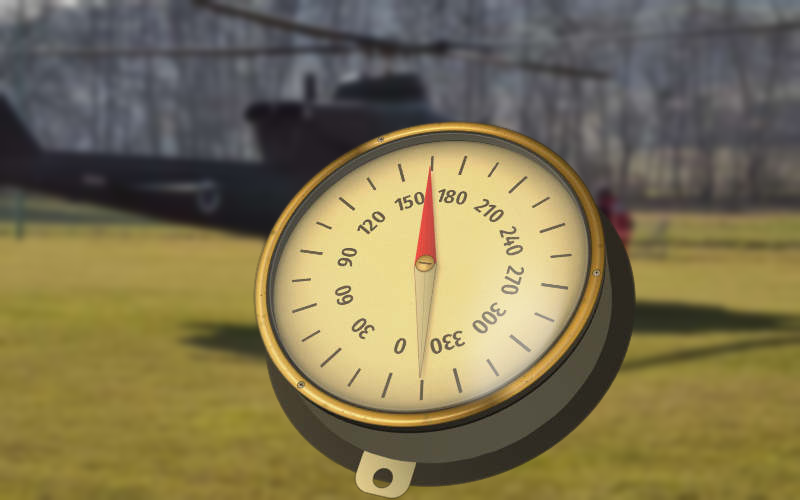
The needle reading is **165** °
